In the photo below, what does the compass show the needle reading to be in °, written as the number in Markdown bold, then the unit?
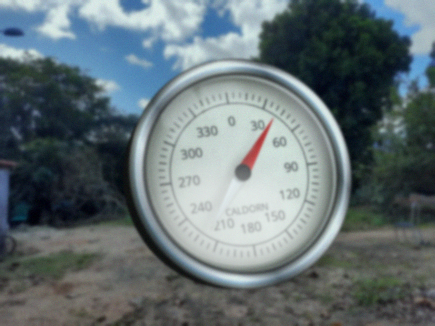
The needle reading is **40** °
